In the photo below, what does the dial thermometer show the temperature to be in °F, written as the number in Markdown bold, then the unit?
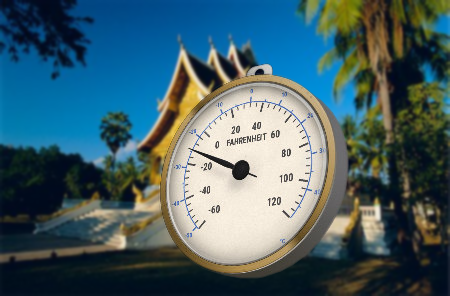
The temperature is **-12** °F
